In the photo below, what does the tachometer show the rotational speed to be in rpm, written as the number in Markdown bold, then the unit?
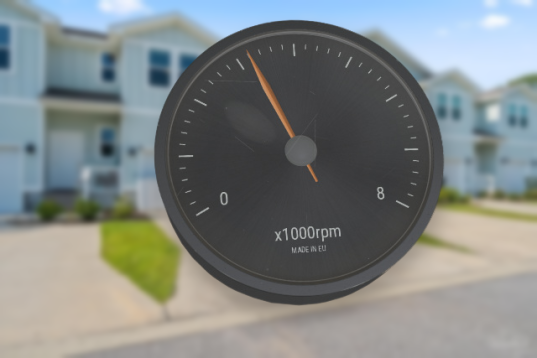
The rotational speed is **3200** rpm
